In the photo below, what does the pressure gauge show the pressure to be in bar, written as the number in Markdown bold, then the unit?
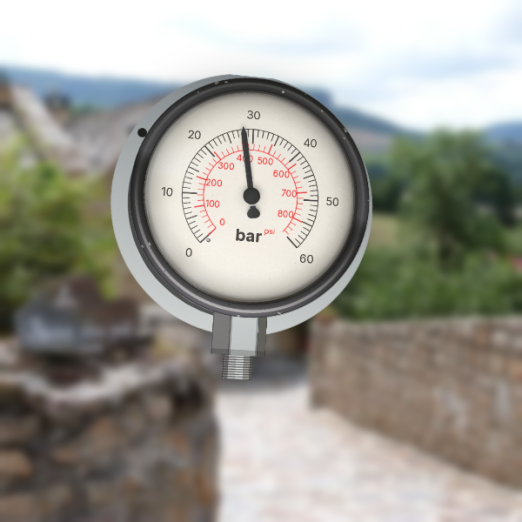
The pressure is **28** bar
